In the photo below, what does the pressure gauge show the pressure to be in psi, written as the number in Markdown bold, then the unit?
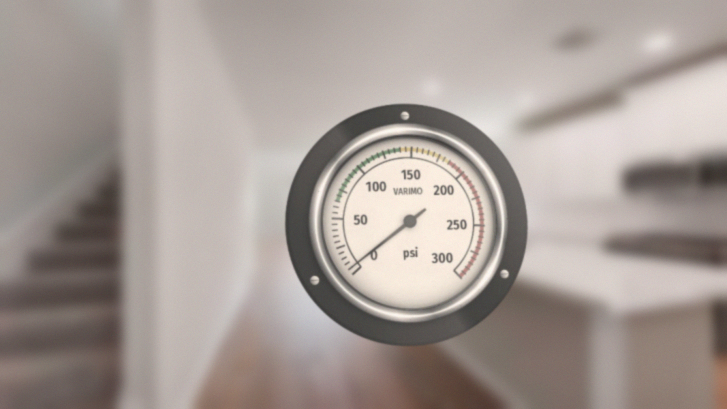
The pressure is **5** psi
